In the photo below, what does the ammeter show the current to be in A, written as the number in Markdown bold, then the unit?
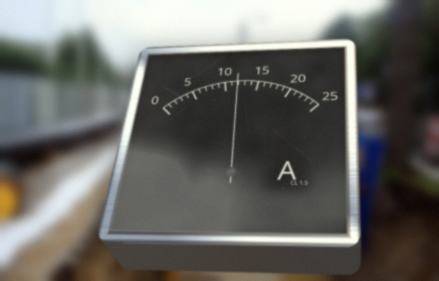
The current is **12** A
